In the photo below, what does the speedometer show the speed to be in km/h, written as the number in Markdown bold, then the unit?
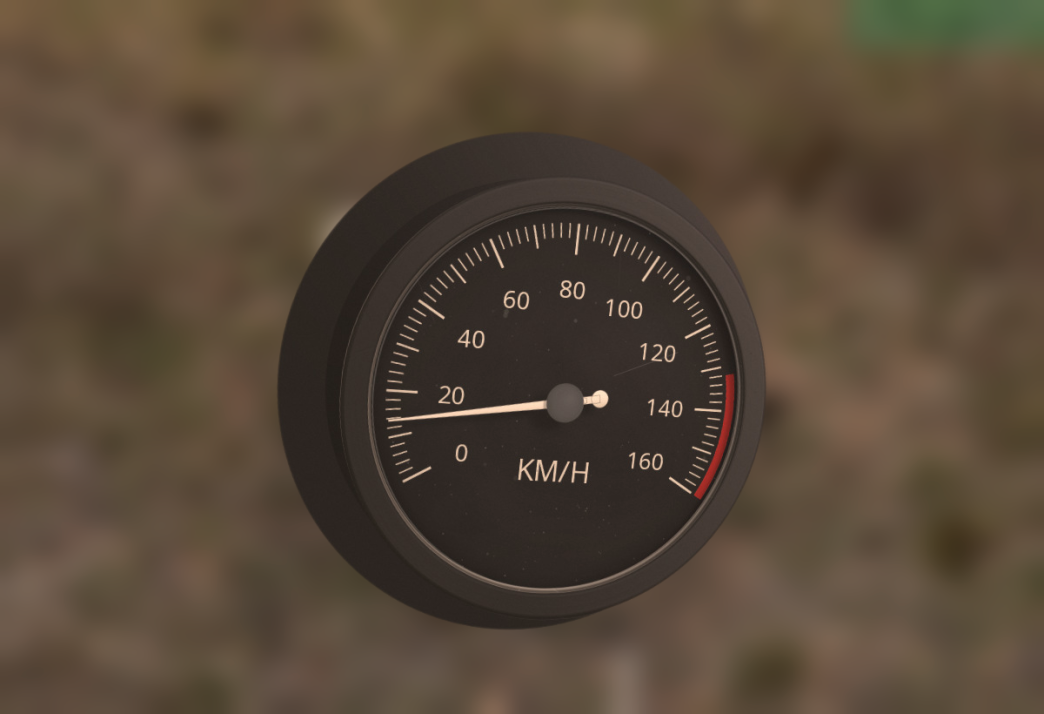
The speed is **14** km/h
